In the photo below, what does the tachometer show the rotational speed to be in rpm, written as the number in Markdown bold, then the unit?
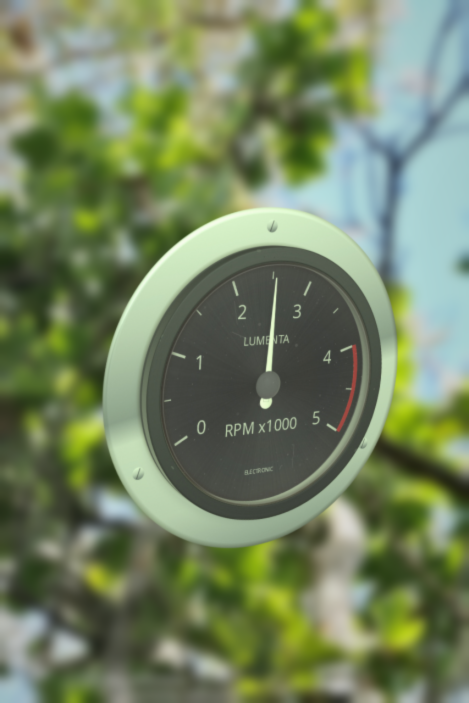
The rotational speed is **2500** rpm
